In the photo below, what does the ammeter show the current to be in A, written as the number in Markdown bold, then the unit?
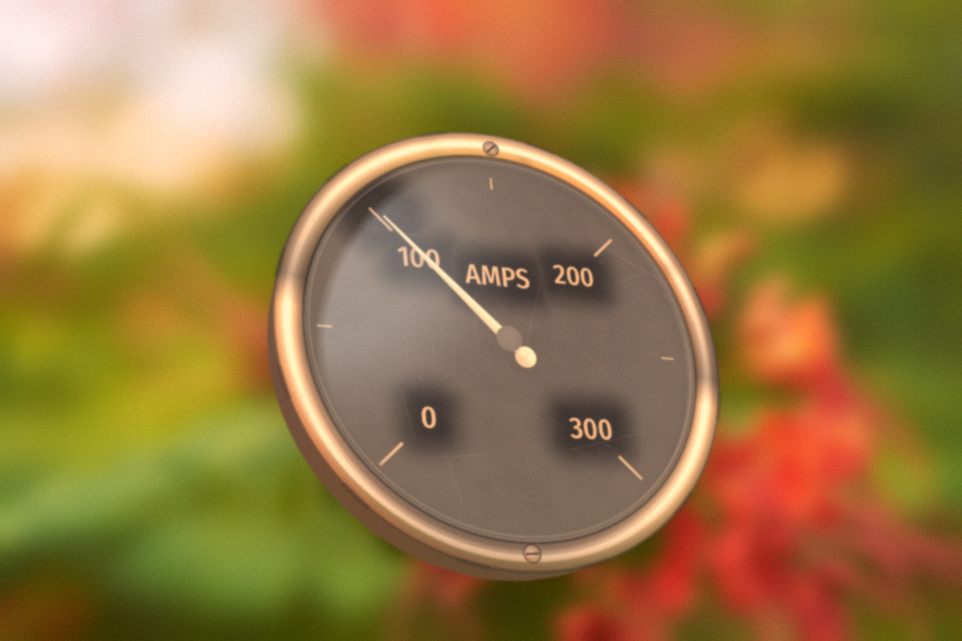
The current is **100** A
